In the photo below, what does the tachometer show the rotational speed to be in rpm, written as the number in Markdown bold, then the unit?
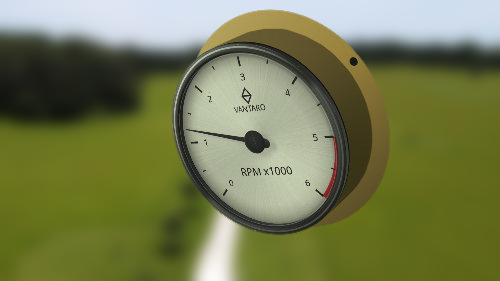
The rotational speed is **1250** rpm
